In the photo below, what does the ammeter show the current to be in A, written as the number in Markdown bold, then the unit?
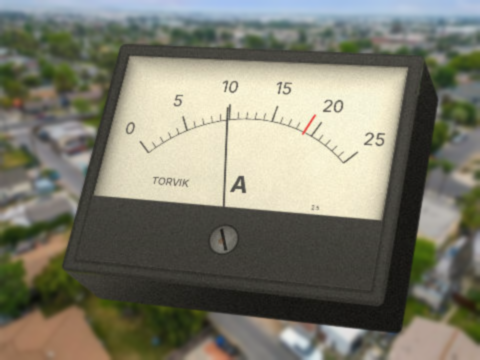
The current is **10** A
